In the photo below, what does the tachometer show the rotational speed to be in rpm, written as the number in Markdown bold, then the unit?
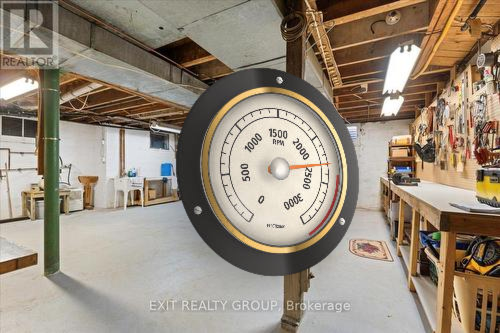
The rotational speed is **2300** rpm
